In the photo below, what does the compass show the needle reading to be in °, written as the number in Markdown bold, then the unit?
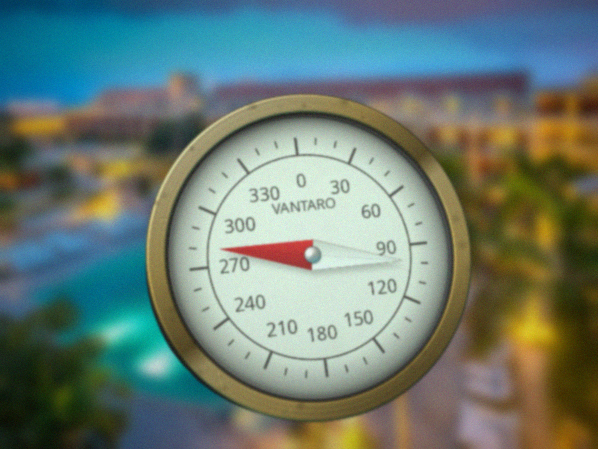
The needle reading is **280** °
